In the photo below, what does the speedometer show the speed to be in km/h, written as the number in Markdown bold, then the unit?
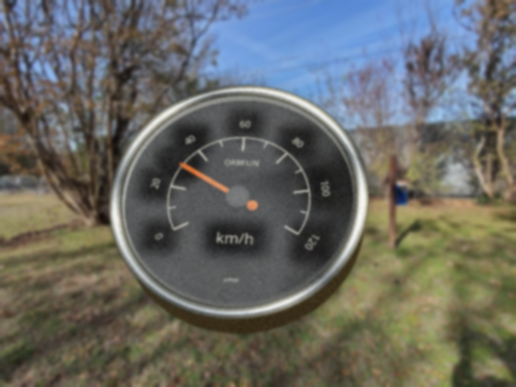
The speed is **30** km/h
